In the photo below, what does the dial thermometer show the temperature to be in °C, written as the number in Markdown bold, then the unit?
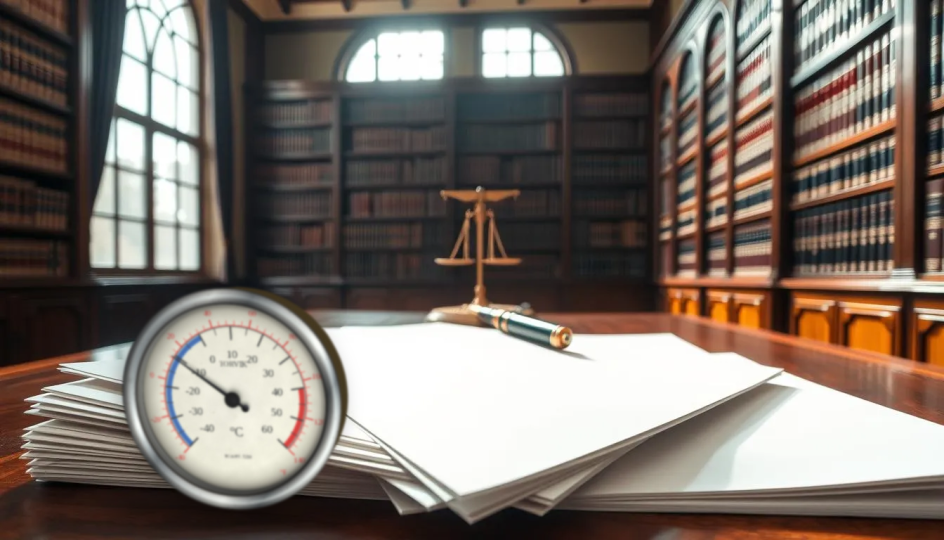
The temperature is **-10** °C
